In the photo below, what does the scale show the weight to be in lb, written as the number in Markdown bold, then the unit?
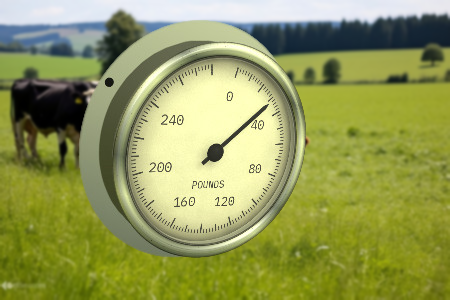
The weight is **30** lb
